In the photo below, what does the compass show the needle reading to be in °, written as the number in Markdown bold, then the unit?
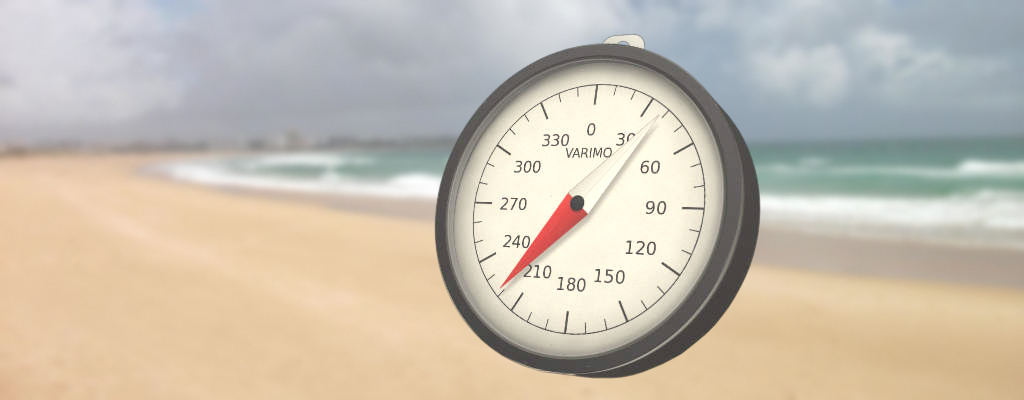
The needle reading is **220** °
